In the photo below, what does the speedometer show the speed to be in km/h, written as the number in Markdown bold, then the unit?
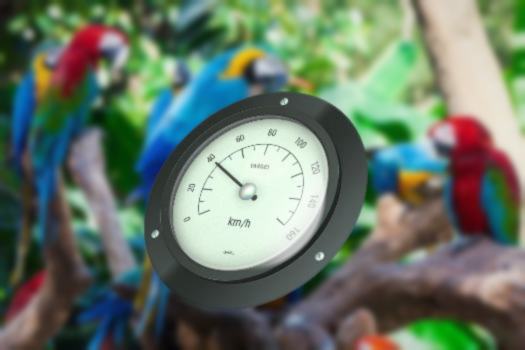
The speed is **40** km/h
